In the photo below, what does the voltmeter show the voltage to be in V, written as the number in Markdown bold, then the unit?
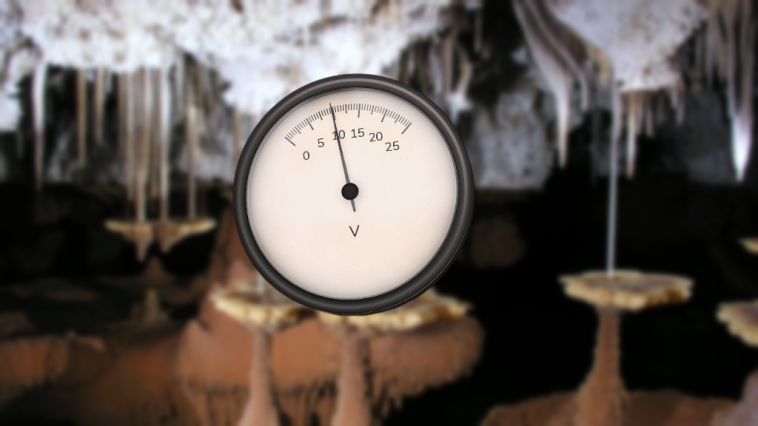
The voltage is **10** V
